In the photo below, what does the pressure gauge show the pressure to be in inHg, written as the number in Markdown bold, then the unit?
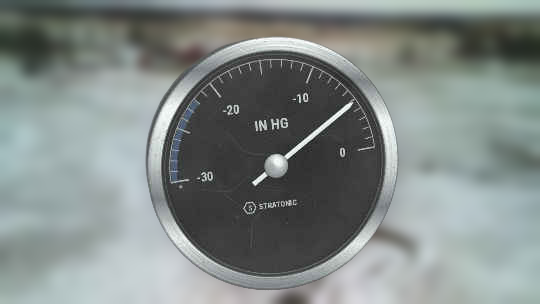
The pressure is **-5** inHg
